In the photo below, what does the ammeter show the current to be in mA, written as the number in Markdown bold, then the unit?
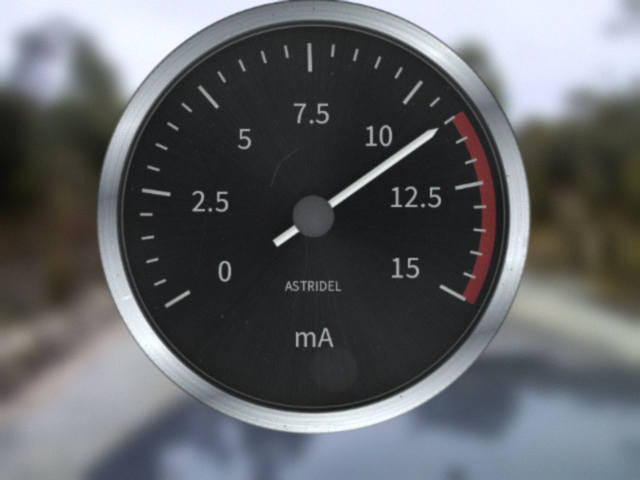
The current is **11** mA
